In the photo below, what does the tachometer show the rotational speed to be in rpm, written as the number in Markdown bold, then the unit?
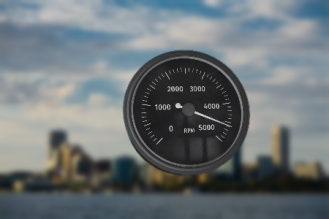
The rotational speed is **4600** rpm
